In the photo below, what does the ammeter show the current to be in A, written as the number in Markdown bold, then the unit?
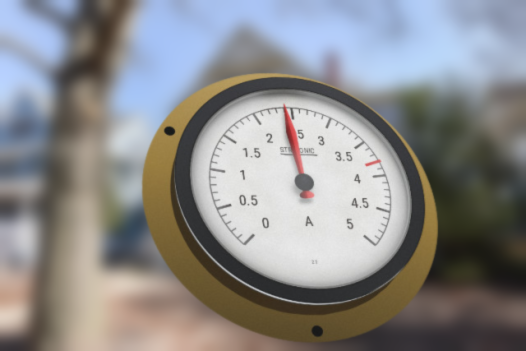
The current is **2.4** A
